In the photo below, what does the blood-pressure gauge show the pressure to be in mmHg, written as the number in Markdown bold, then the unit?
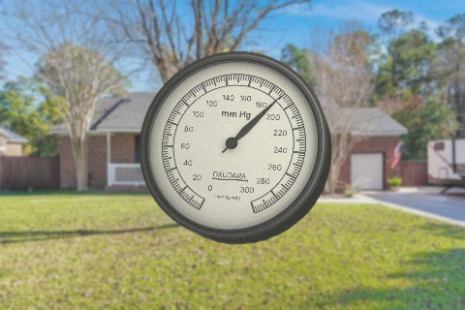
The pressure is **190** mmHg
